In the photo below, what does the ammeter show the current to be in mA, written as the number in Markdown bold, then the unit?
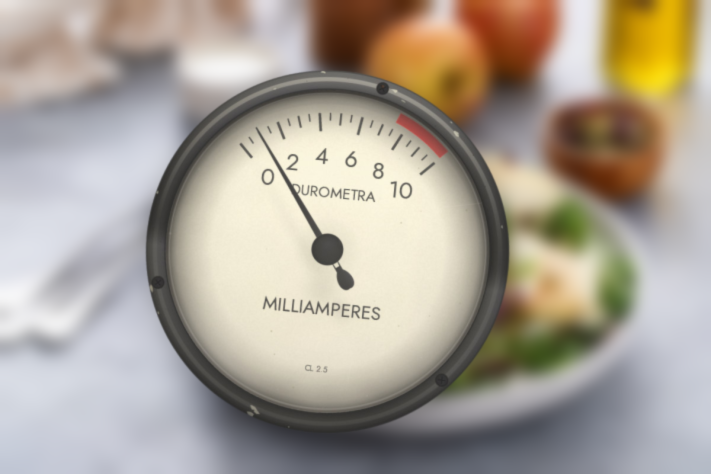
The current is **1** mA
